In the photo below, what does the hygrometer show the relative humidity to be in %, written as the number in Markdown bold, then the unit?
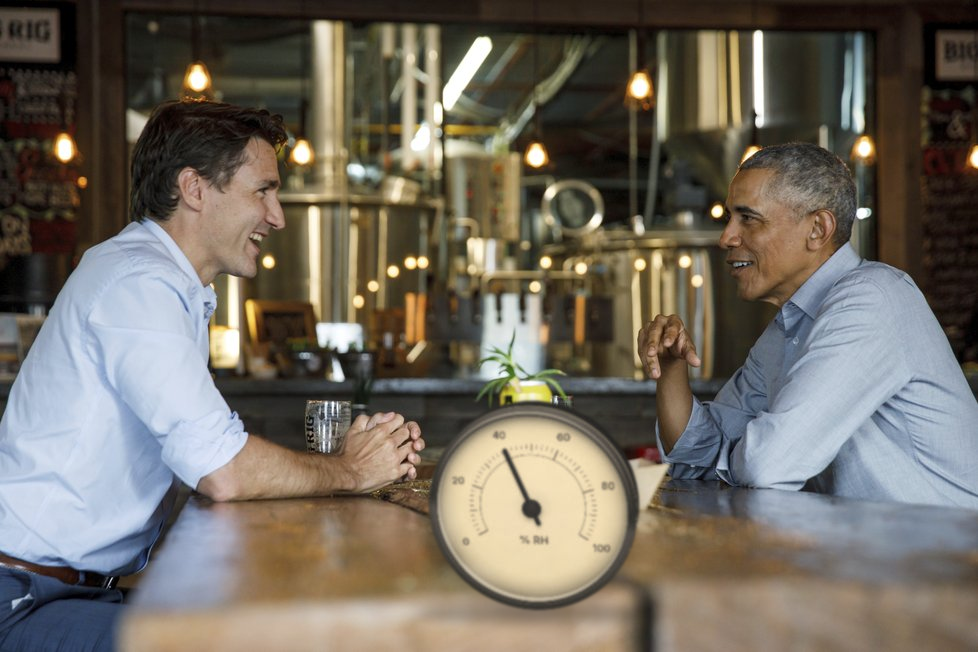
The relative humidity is **40** %
